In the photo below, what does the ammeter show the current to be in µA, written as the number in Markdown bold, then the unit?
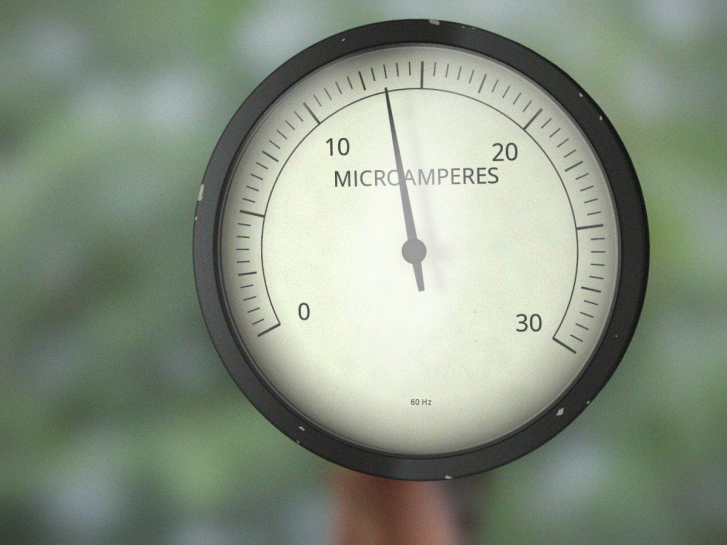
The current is **13.5** µA
